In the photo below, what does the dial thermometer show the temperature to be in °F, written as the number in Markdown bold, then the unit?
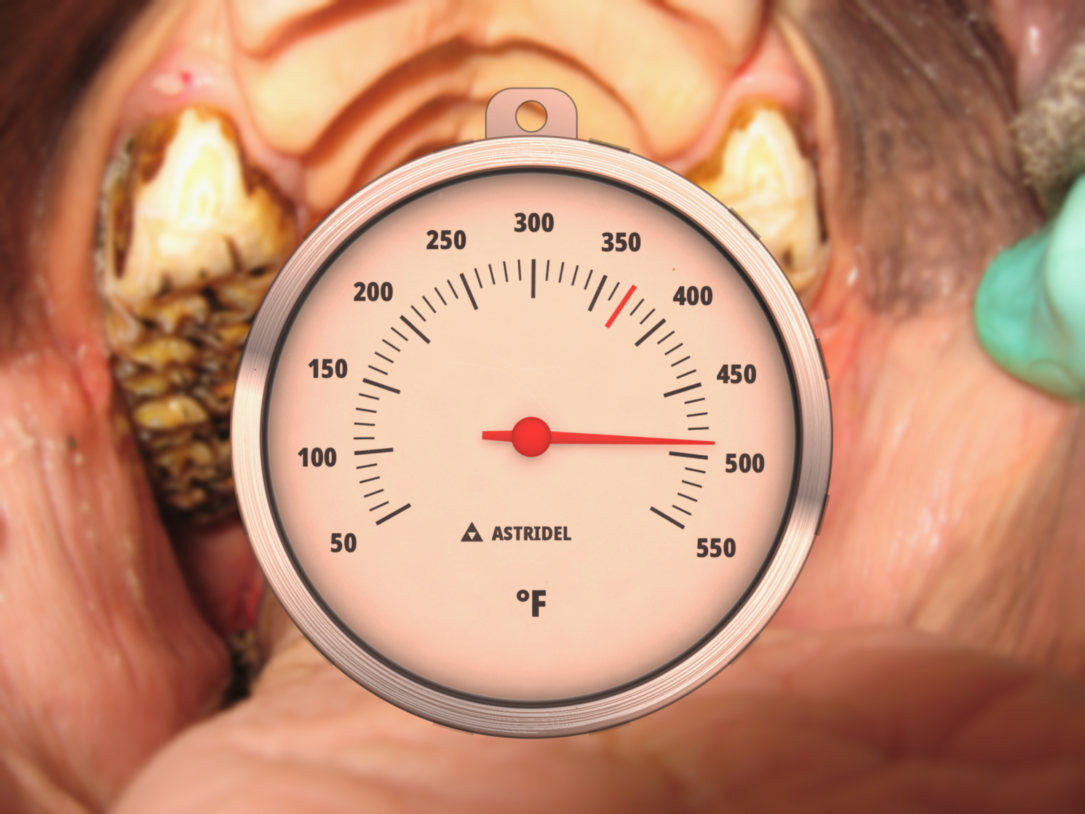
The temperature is **490** °F
